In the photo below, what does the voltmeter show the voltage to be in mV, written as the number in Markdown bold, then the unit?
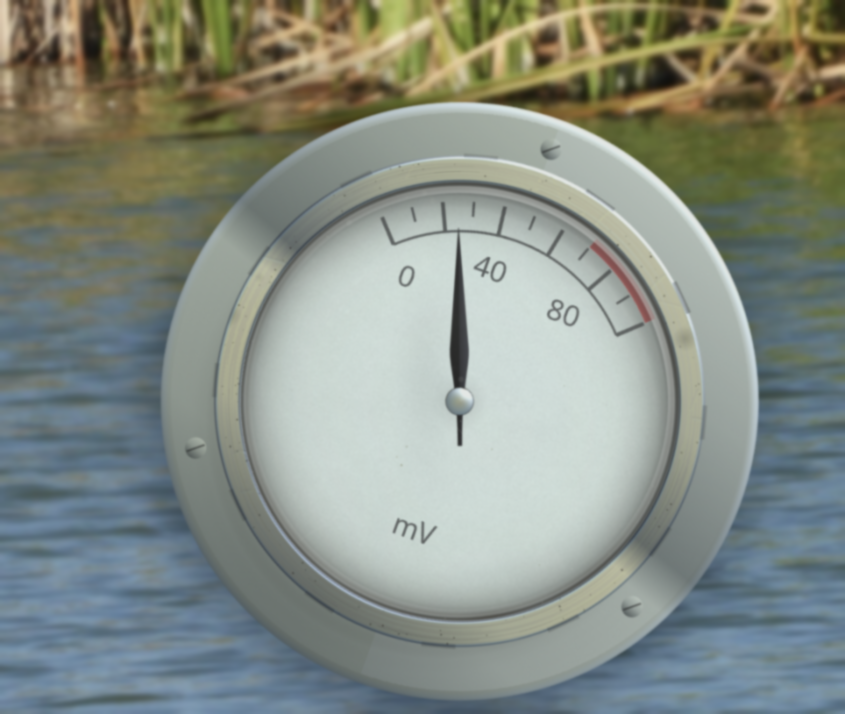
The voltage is **25** mV
